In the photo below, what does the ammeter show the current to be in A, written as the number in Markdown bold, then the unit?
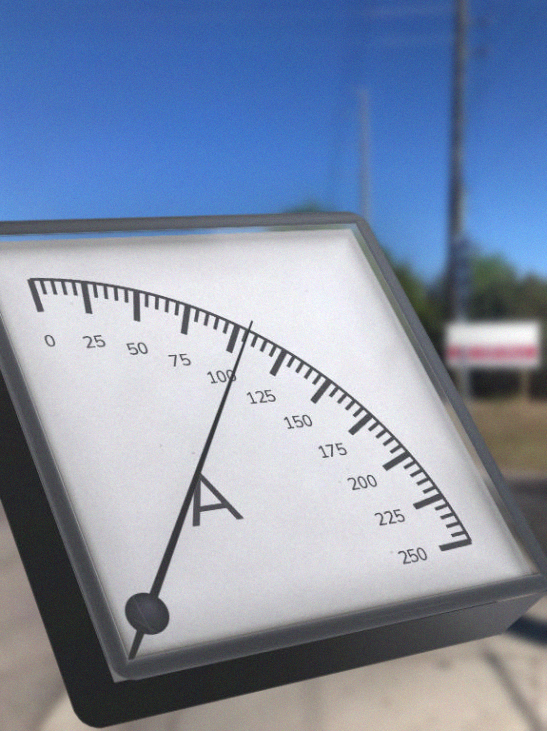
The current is **105** A
